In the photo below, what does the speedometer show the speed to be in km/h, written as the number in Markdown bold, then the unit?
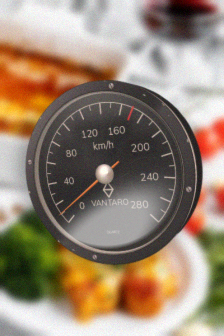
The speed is **10** km/h
